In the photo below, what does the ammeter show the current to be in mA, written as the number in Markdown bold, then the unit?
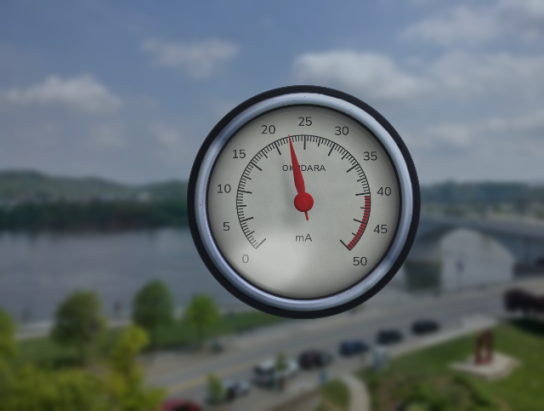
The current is **22.5** mA
